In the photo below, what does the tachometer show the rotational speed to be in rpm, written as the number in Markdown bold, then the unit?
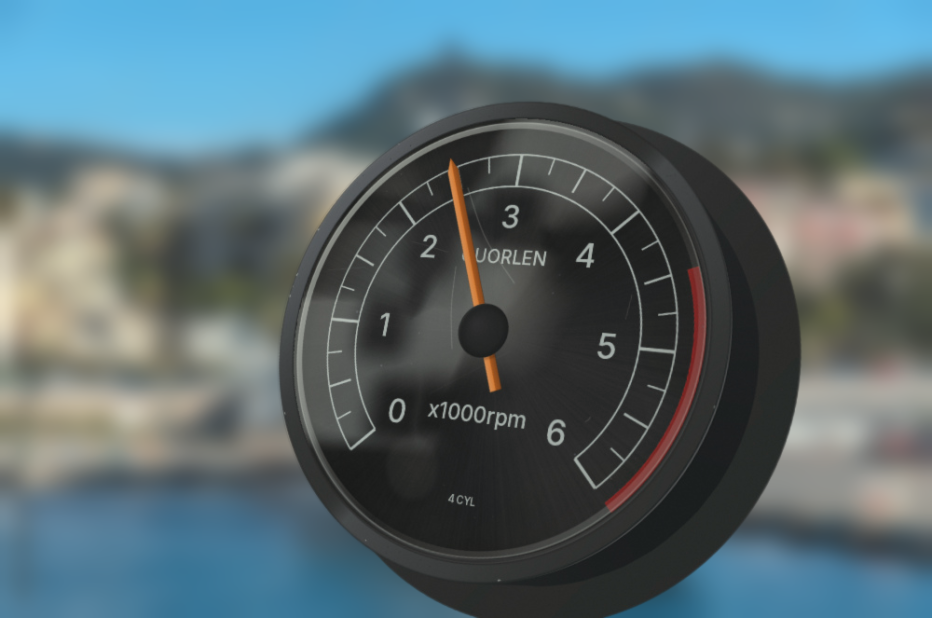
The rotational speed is **2500** rpm
